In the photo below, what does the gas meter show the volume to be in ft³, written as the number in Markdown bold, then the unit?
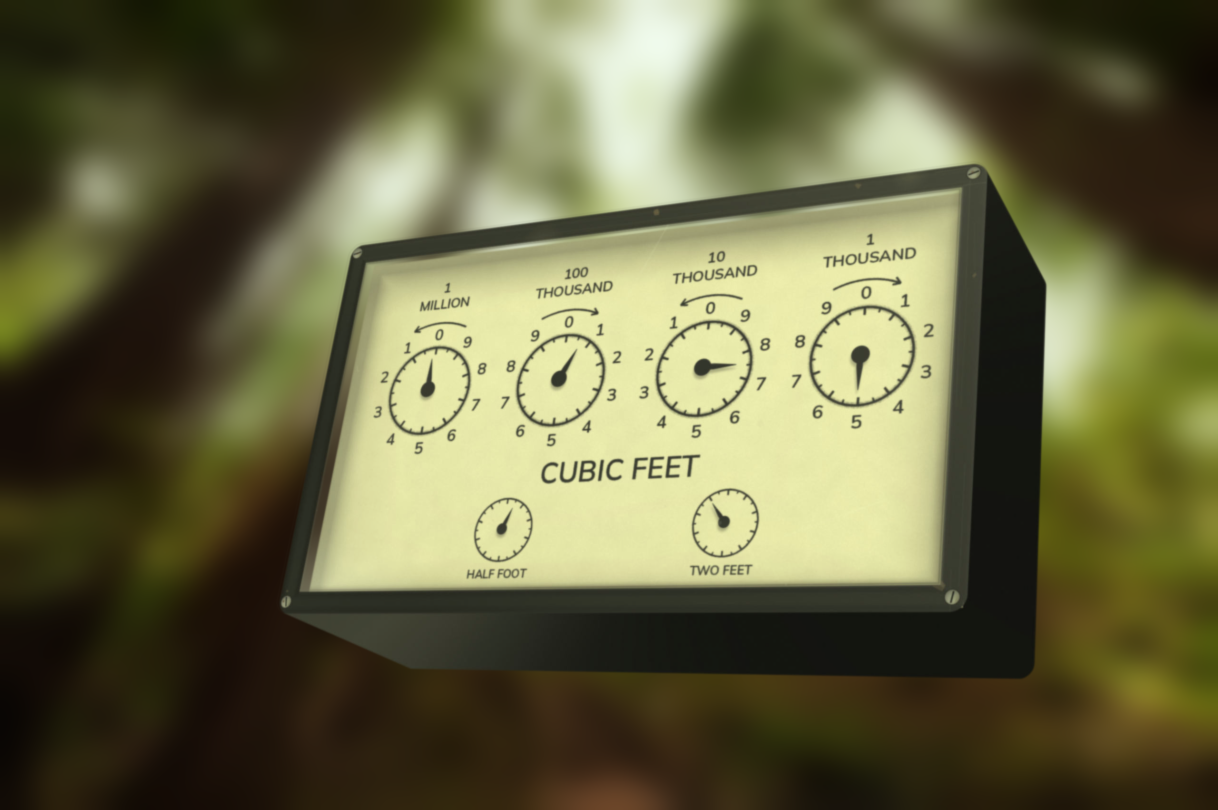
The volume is **7500** ft³
